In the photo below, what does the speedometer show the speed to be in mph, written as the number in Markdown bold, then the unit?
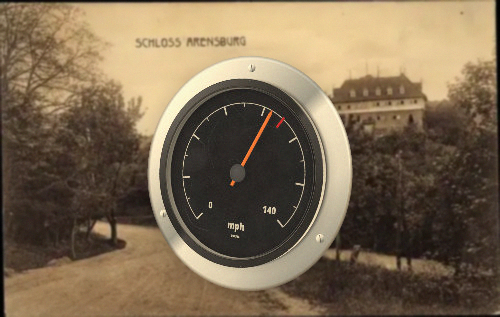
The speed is **85** mph
